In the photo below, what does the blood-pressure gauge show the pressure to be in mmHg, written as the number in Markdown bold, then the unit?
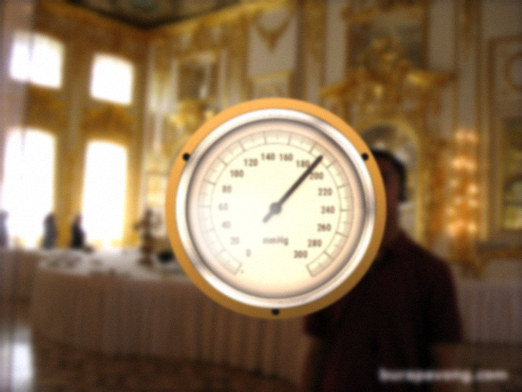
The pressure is **190** mmHg
